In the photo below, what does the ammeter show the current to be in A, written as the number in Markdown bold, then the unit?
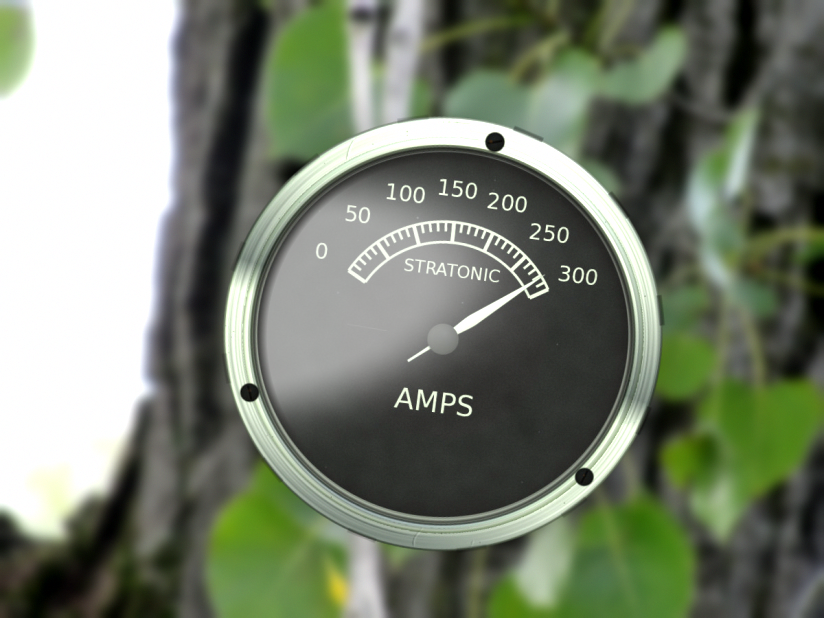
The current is **280** A
